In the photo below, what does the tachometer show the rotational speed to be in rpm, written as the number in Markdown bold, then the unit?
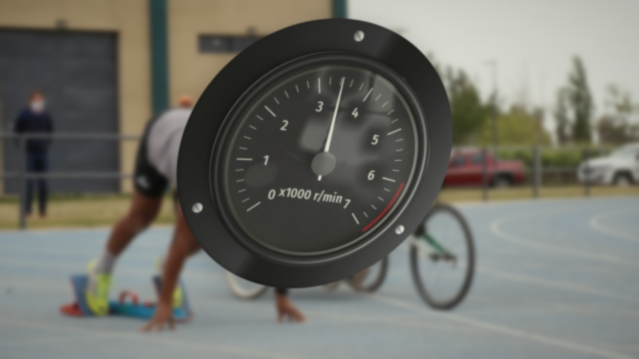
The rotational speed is **3400** rpm
